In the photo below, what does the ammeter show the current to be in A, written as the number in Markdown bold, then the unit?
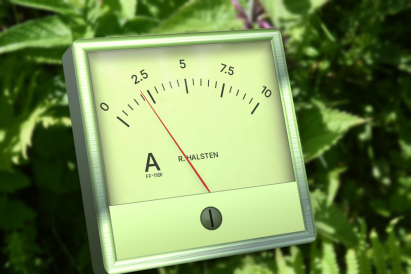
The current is **2** A
